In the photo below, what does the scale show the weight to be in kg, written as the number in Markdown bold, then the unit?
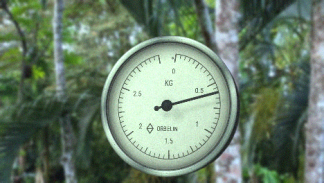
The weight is **0.6** kg
